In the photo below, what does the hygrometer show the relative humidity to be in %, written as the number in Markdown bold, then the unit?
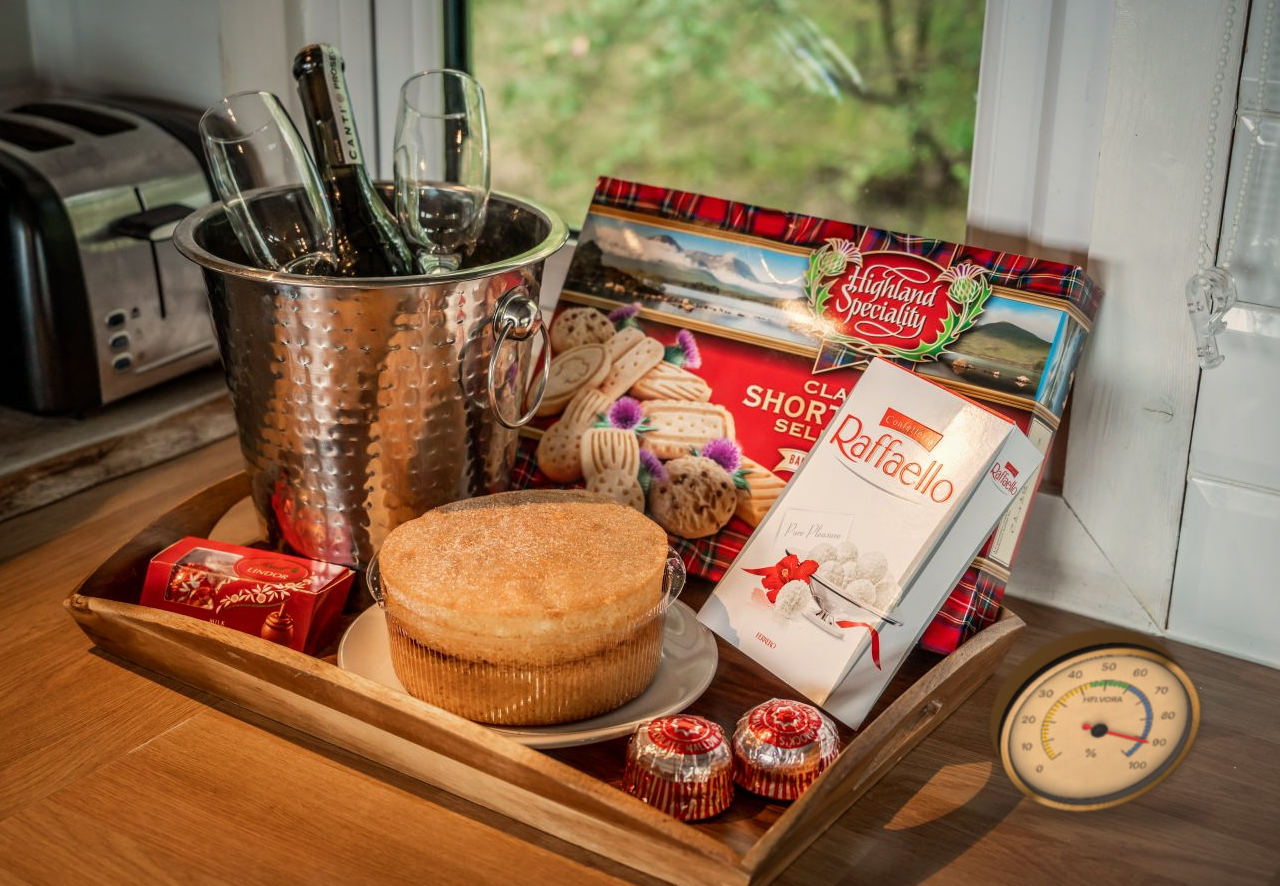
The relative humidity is **90** %
